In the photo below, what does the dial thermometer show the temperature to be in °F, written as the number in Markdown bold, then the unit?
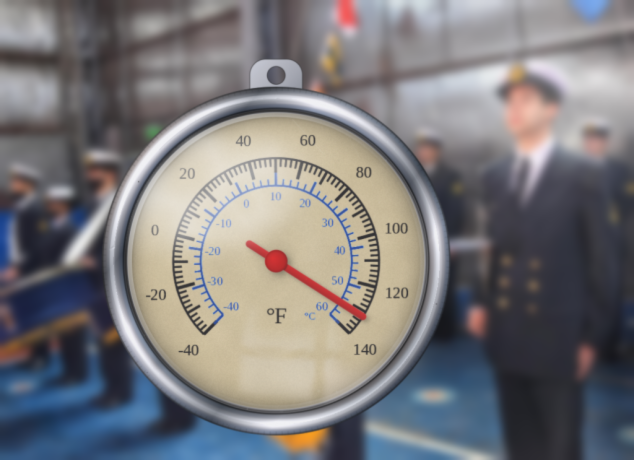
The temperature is **132** °F
